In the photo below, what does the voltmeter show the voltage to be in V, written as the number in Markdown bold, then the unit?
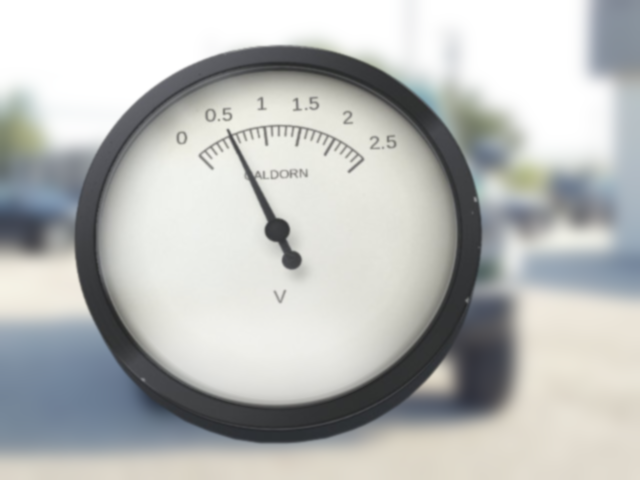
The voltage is **0.5** V
